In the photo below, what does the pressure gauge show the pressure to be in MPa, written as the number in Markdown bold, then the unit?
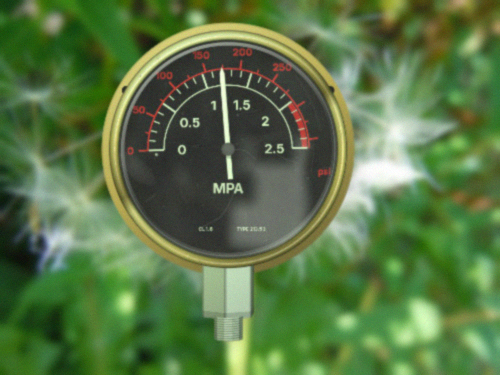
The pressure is **1.2** MPa
